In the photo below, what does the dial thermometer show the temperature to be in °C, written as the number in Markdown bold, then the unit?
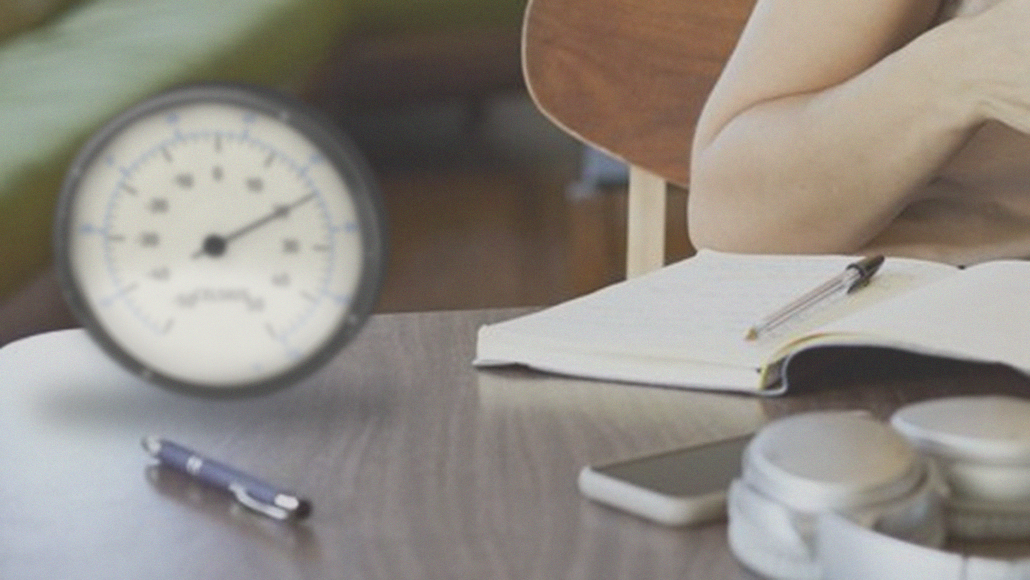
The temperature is **20** °C
